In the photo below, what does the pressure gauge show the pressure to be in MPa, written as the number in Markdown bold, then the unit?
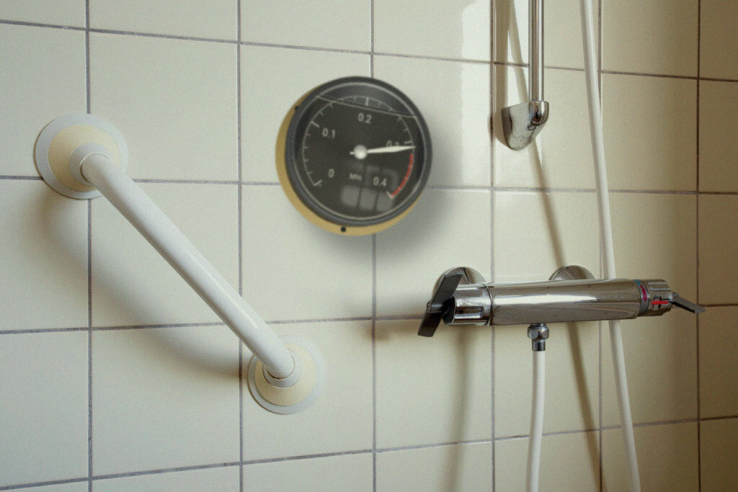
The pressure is **0.31** MPa
